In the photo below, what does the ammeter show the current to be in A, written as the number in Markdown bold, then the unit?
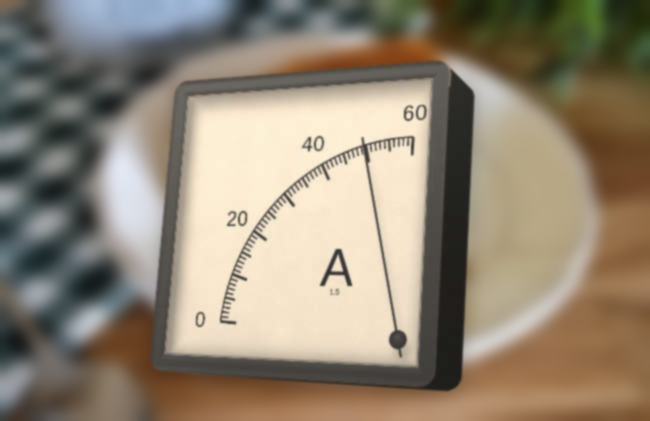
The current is **50** A
